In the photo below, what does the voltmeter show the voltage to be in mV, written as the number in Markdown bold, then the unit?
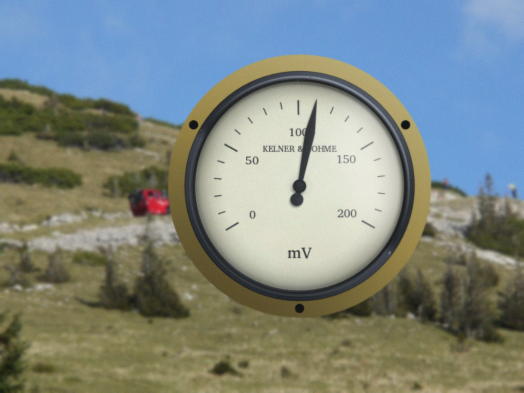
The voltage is **110** mV
